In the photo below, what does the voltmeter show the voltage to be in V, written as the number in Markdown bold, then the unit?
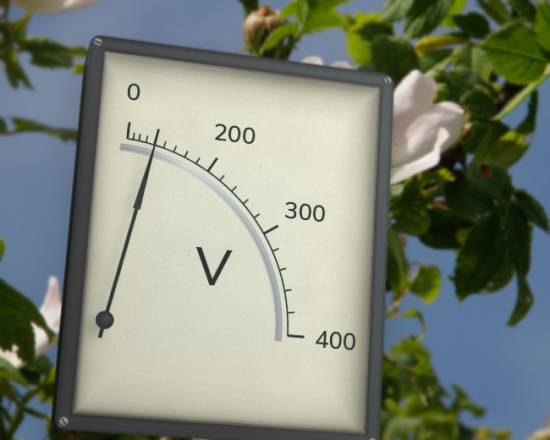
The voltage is **100** V
